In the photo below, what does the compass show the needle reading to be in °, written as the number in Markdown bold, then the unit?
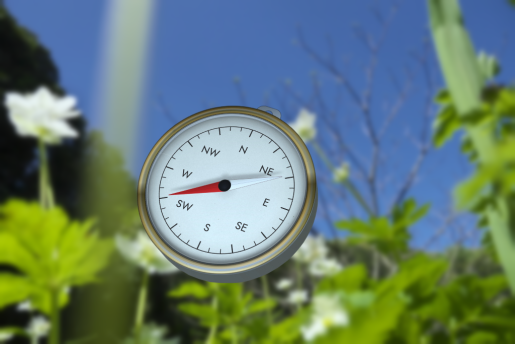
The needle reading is **240** °
